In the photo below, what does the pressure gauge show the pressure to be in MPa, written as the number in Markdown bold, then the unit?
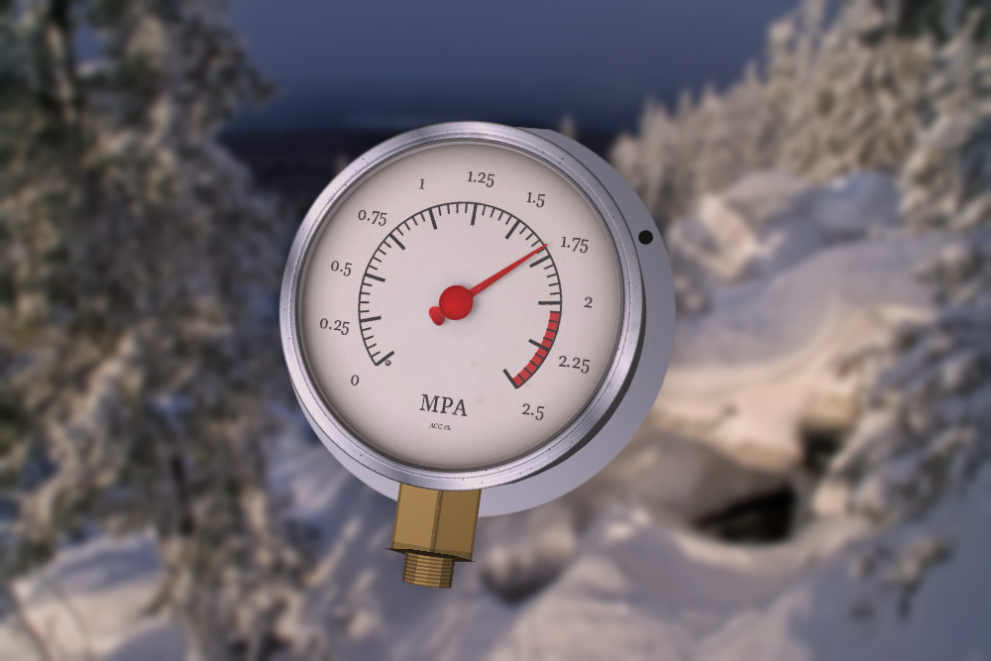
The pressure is **1.7** MPa
